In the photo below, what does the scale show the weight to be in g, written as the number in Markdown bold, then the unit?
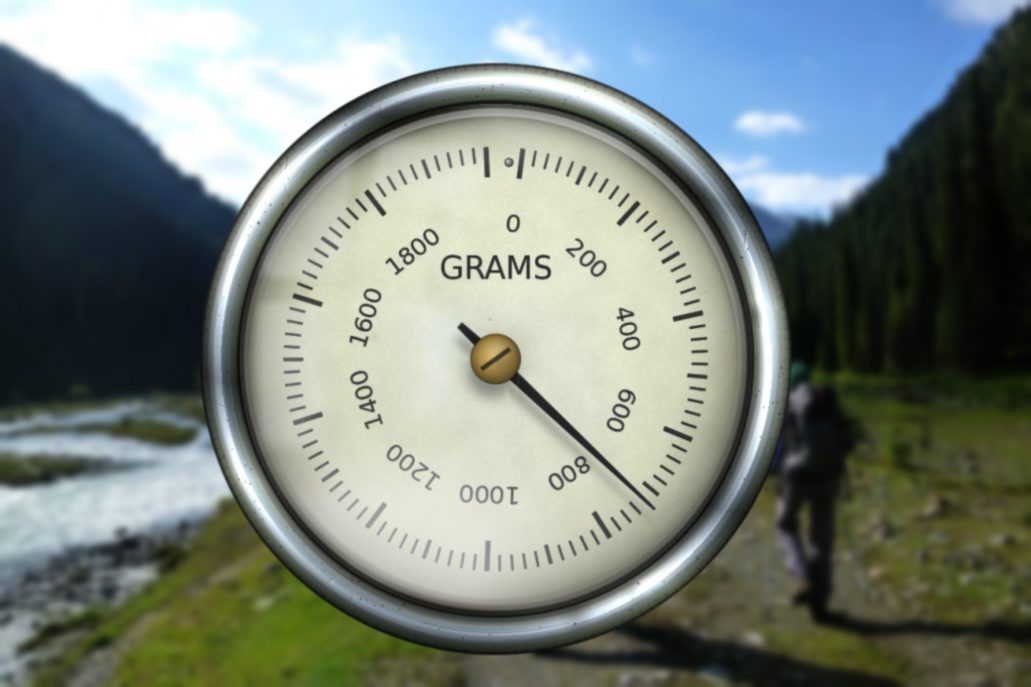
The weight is **720** g
